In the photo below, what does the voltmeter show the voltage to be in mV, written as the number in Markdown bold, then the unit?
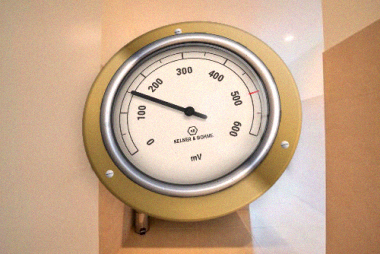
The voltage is **150** mV
